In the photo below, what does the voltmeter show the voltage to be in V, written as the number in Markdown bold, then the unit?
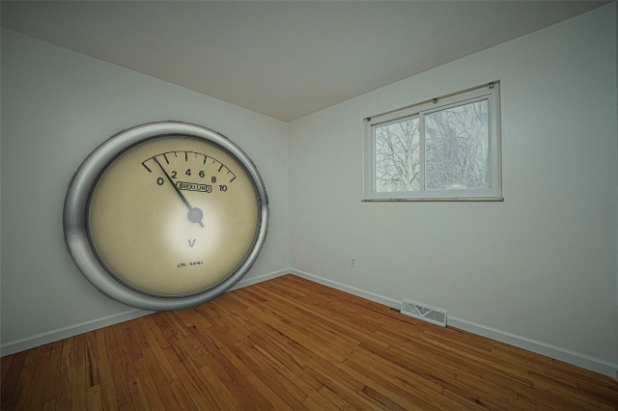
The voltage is **1** V
